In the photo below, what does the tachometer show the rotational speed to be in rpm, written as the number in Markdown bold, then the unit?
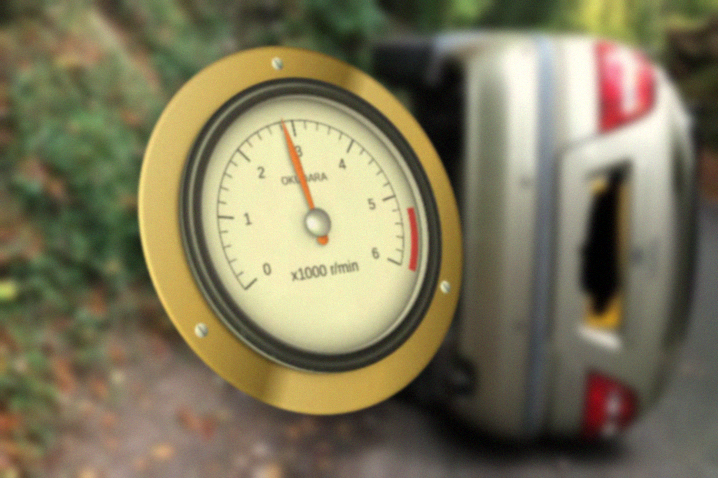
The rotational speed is **2800** rpm
